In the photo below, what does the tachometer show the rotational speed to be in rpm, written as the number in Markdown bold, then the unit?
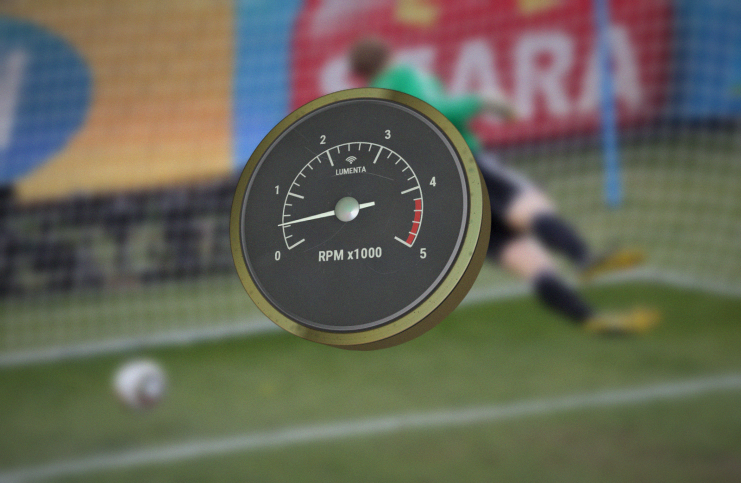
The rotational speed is **400** rpm
